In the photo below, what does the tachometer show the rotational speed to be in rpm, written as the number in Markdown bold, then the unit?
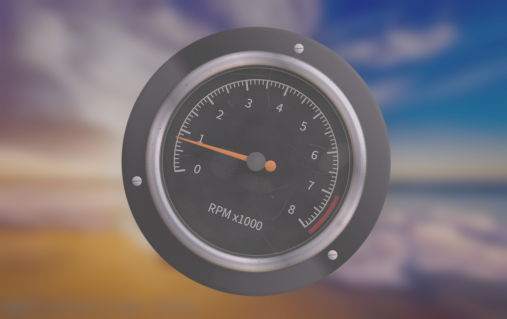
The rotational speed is **800** rpm
